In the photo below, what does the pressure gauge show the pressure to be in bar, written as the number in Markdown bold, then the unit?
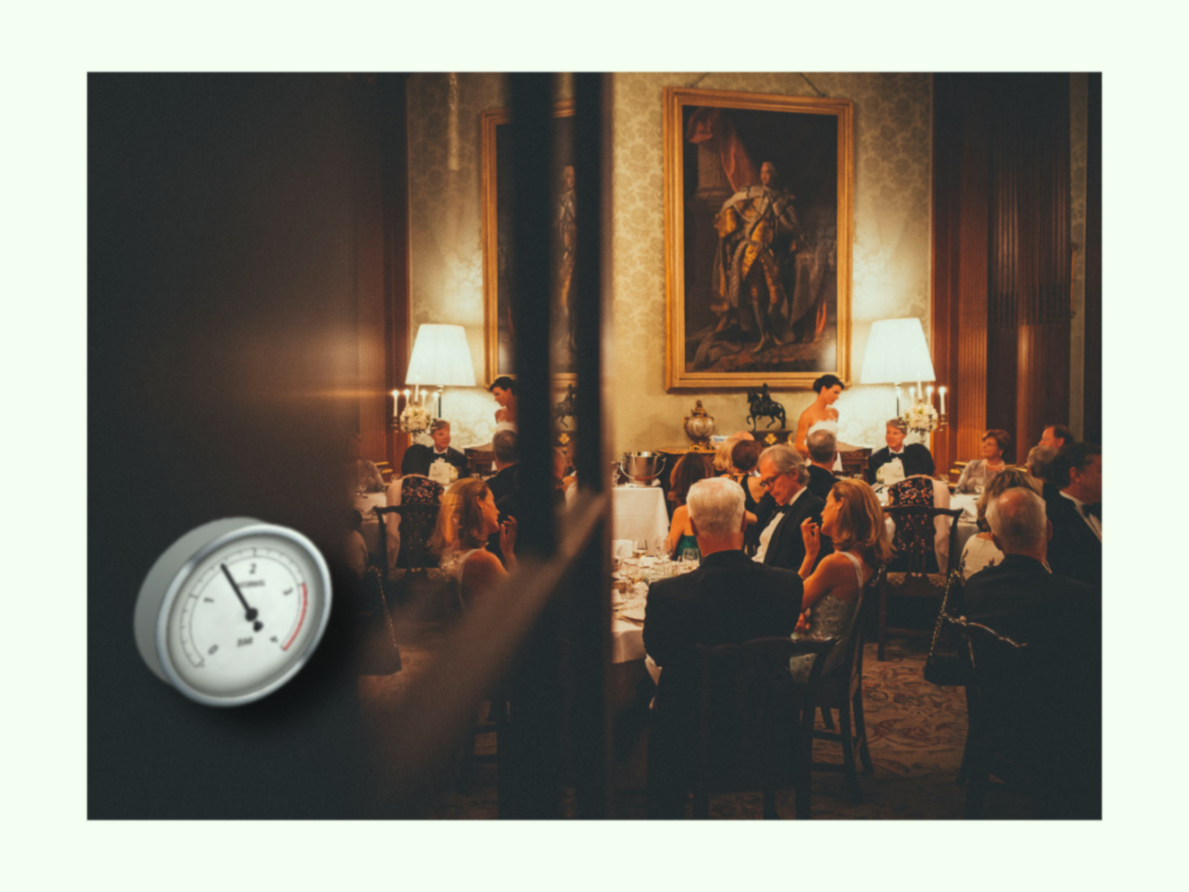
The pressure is **1.5** bar
